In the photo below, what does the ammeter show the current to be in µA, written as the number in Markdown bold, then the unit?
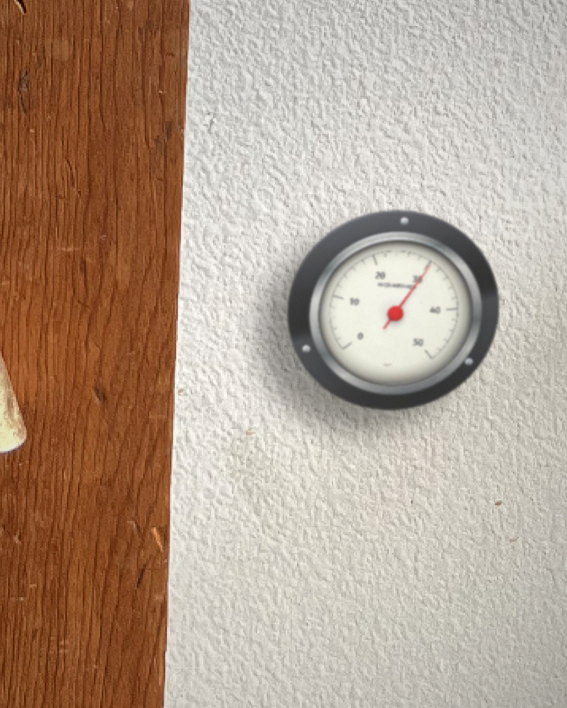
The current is **30** µA
